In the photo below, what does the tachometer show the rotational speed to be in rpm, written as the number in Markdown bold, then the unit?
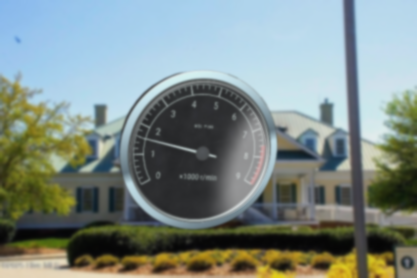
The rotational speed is **1600** rpm
